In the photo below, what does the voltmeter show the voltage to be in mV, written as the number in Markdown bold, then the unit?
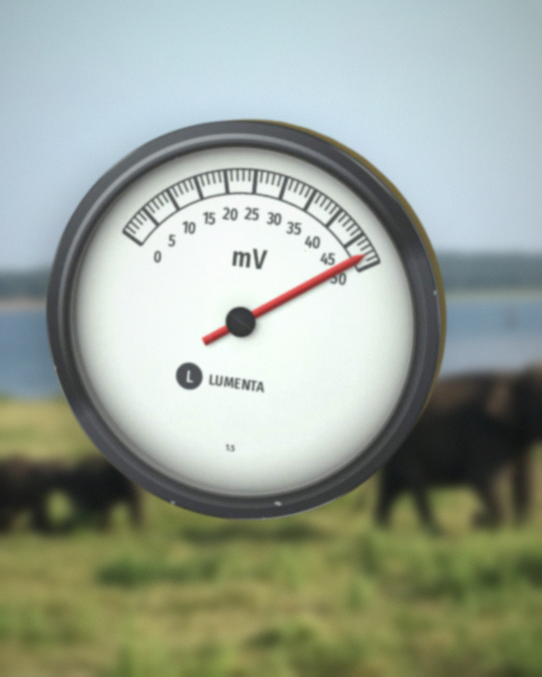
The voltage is **48** mV
